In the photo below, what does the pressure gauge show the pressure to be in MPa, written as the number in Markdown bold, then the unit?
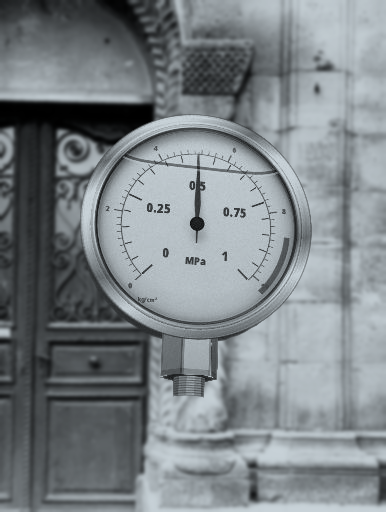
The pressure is **0.5** MPa
